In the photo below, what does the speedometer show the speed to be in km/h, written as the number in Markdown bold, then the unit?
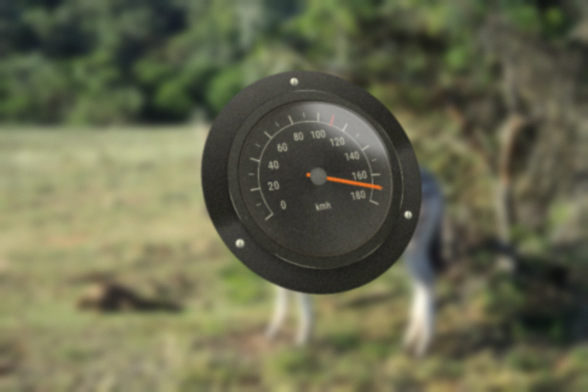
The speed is **170** km/h
